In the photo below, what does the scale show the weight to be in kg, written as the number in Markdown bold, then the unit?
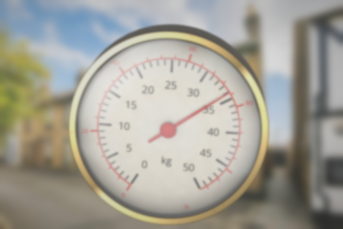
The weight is **34** kg
